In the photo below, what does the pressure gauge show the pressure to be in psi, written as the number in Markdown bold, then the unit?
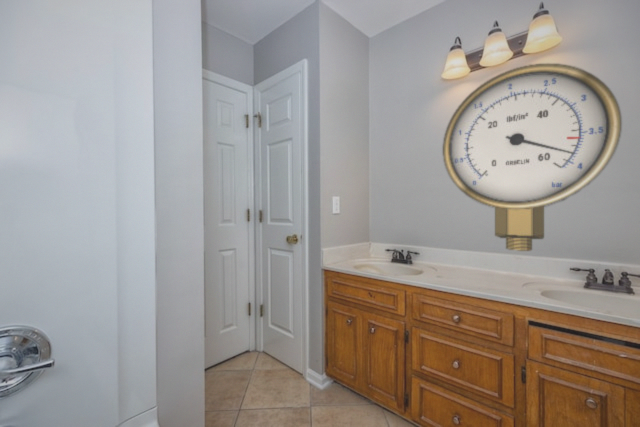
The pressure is **56** psi
